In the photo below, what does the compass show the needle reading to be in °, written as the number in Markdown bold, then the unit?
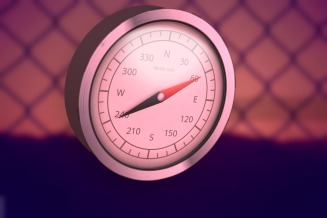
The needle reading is **60** °
